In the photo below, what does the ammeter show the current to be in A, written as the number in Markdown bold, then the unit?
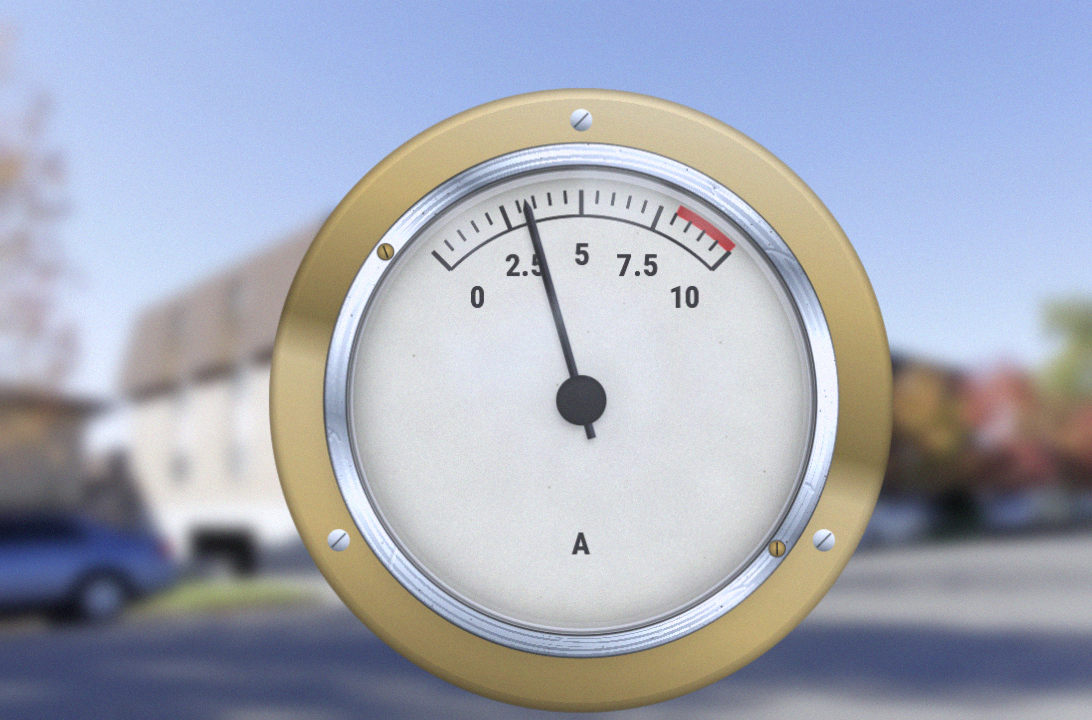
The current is **3.25** A
